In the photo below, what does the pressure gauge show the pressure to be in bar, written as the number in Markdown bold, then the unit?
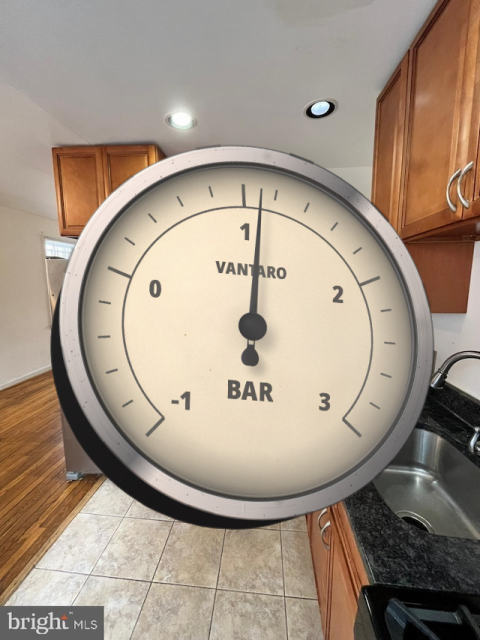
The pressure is **1.1** bar
